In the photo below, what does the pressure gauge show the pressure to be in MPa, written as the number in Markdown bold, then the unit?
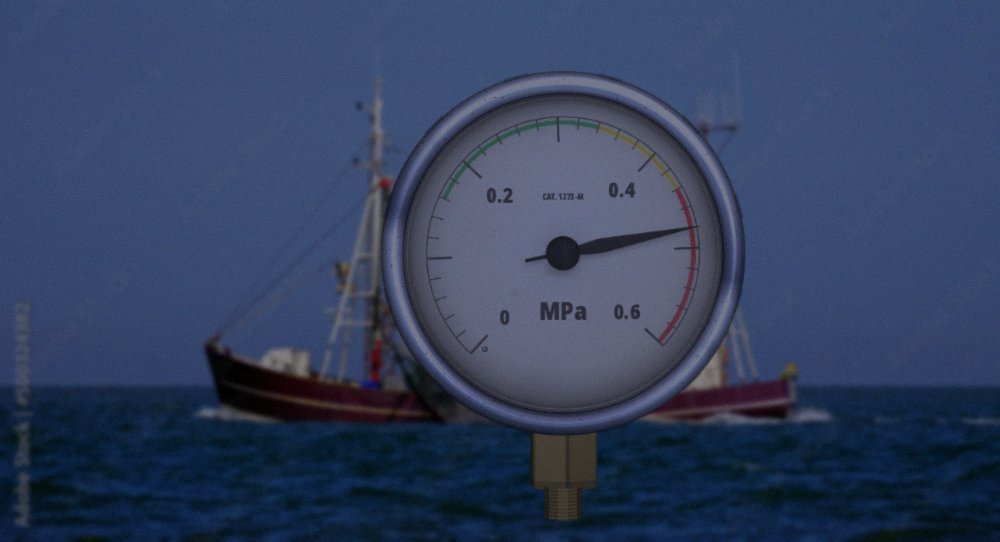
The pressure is **0.48** MPa
